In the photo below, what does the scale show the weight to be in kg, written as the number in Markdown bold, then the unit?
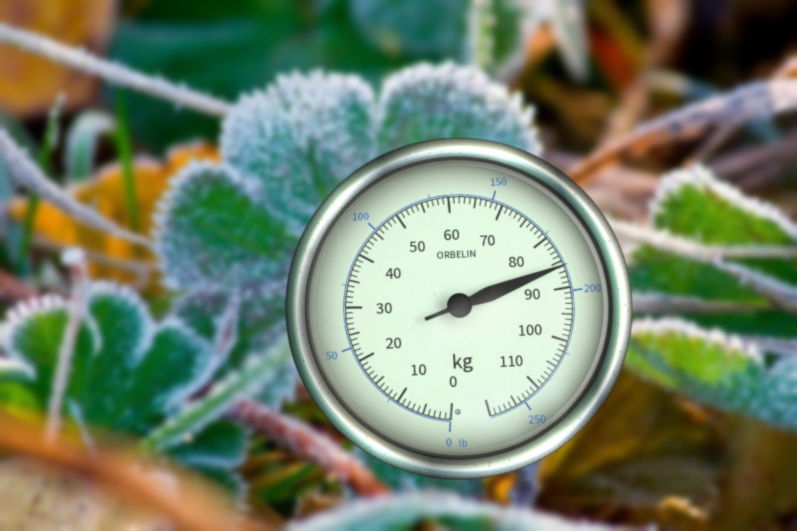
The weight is **86** kg
